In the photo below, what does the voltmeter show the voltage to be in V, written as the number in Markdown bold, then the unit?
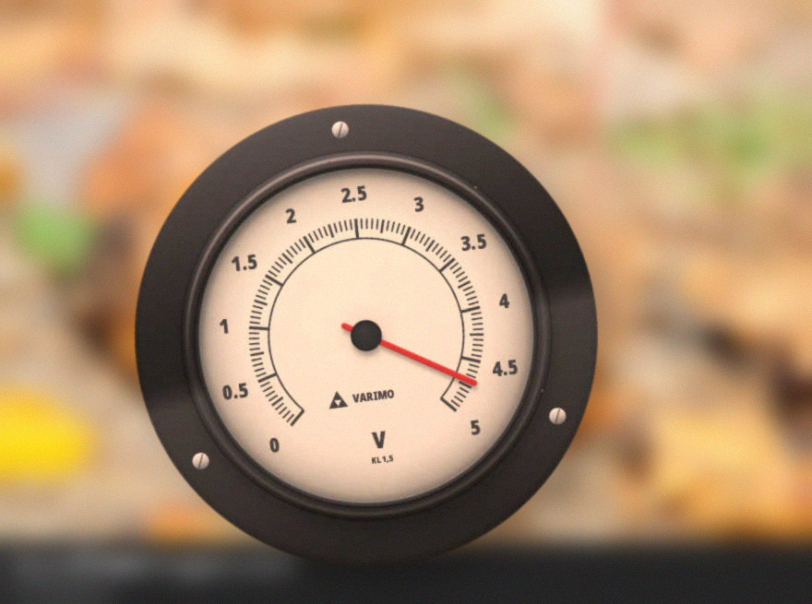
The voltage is **4.7** V
